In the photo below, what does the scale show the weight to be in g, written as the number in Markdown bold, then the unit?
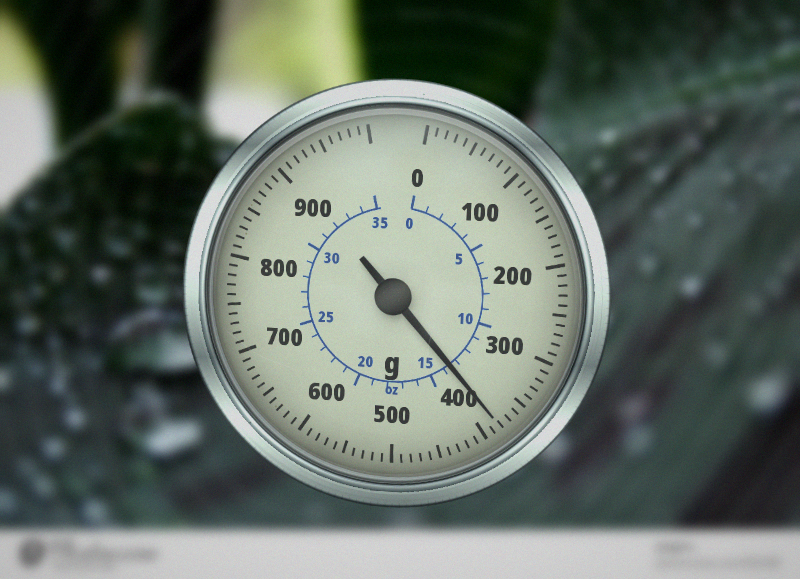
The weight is **380** g
